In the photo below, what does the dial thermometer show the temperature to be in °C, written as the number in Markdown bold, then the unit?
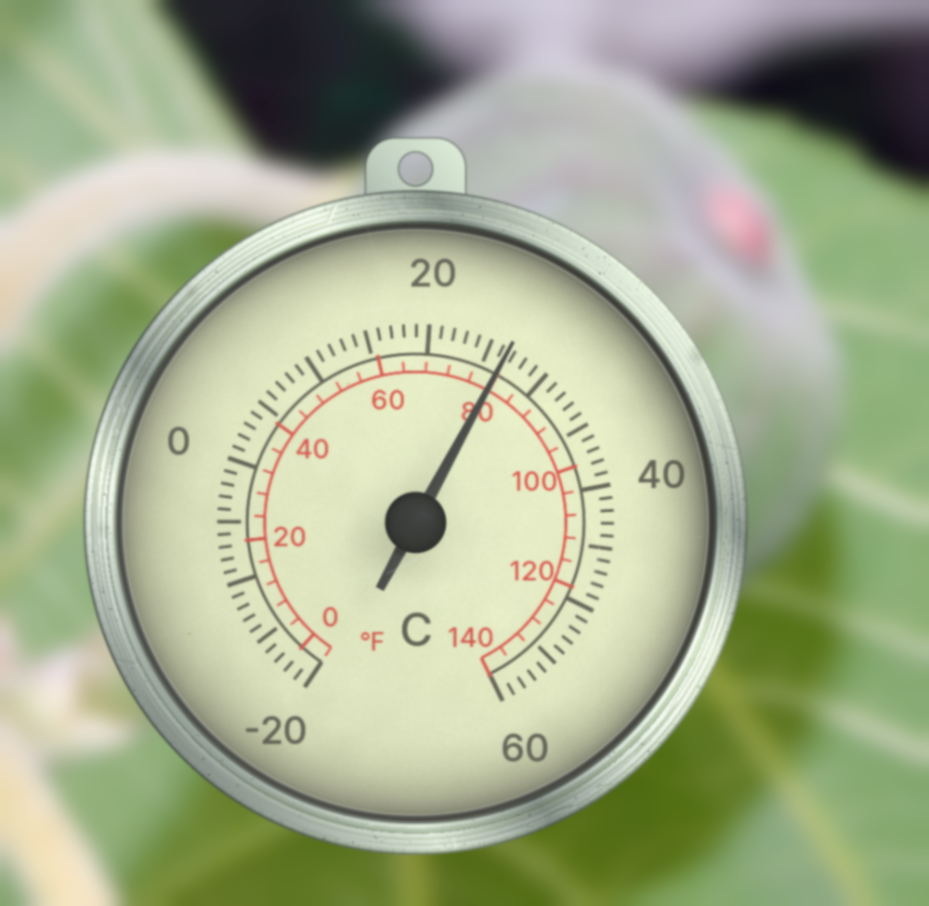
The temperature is **26.5** °C
